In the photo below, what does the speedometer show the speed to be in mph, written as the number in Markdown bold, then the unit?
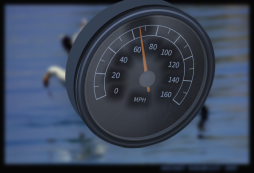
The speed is **65** mph
